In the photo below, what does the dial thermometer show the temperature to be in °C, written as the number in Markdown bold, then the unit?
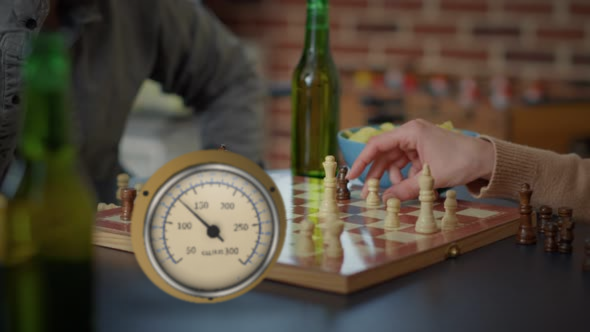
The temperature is **130** °C
